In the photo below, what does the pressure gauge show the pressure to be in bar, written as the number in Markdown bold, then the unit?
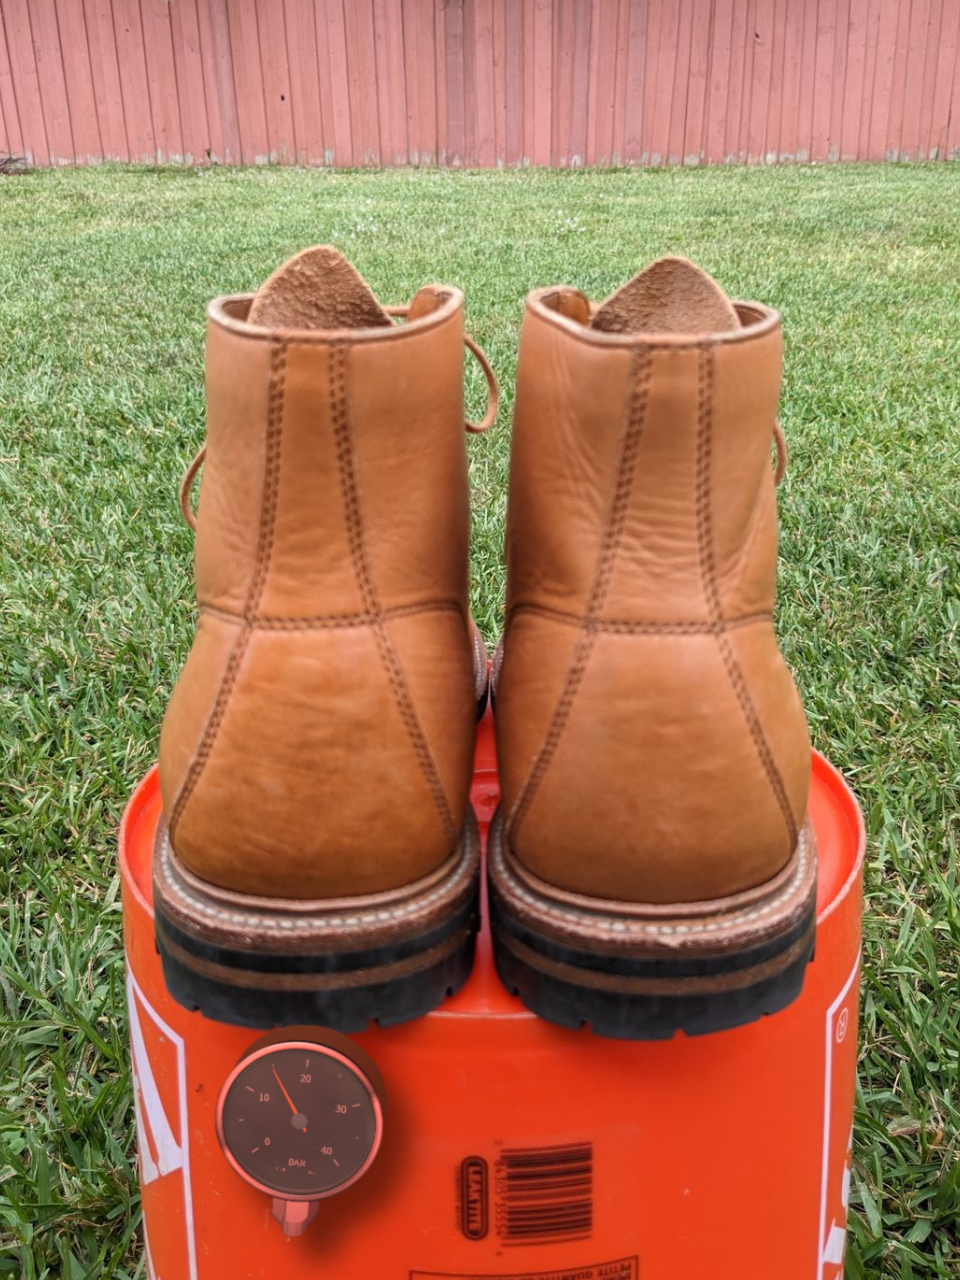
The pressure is **15** bar
